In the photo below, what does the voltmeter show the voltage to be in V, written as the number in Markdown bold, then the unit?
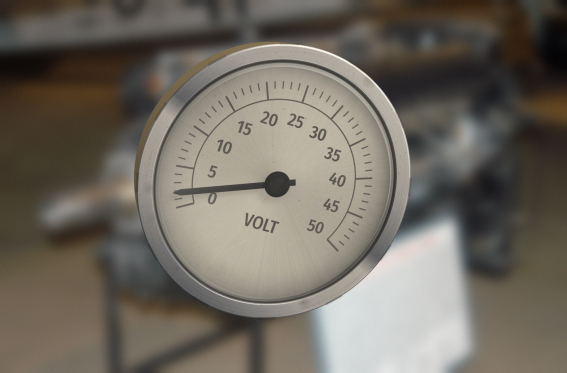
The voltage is **2** V
